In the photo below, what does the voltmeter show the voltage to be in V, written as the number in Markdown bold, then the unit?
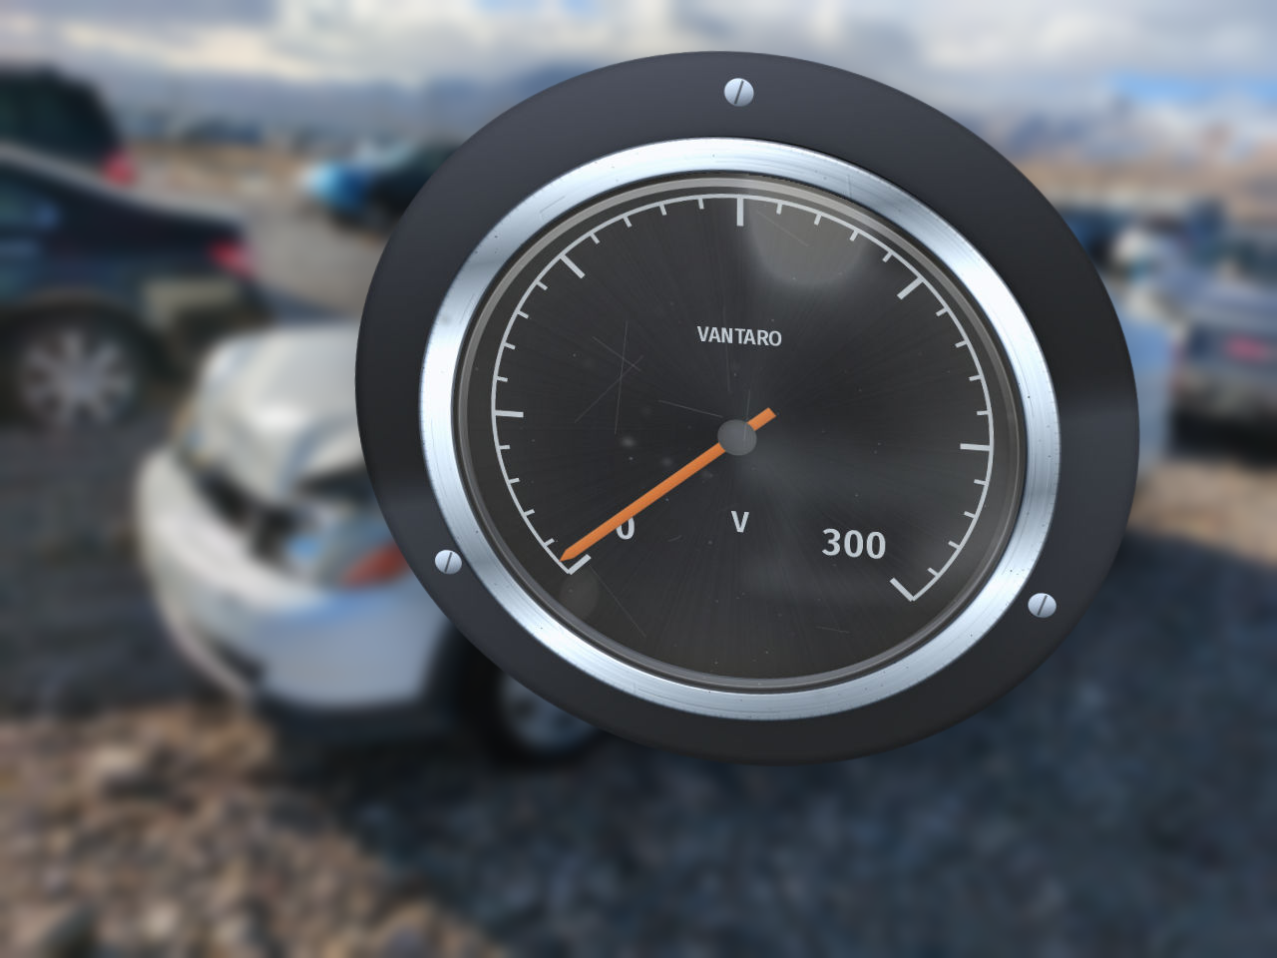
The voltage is **5** V
